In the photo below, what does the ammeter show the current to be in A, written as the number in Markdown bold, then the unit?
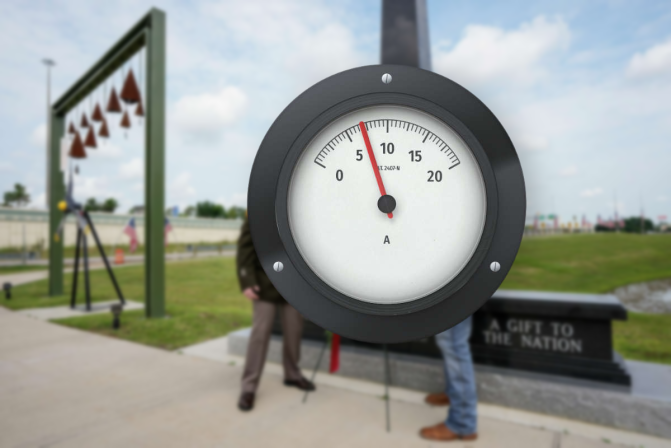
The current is **7** A
